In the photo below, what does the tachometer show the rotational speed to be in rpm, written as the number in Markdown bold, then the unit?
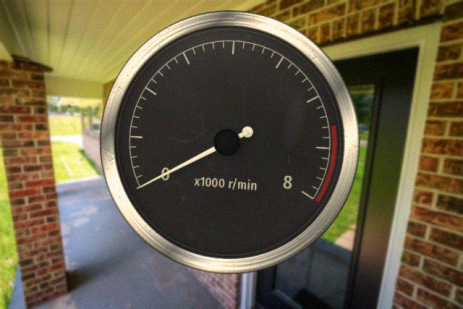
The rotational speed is **0** rpm
